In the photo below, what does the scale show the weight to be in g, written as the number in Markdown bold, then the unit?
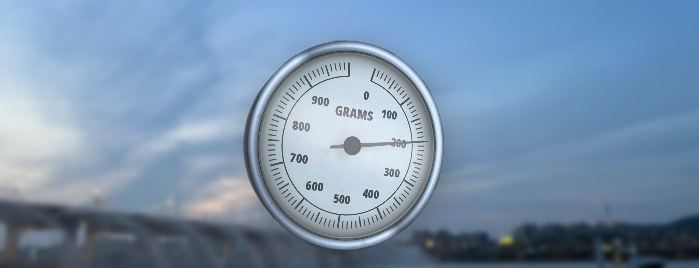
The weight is **200** g
